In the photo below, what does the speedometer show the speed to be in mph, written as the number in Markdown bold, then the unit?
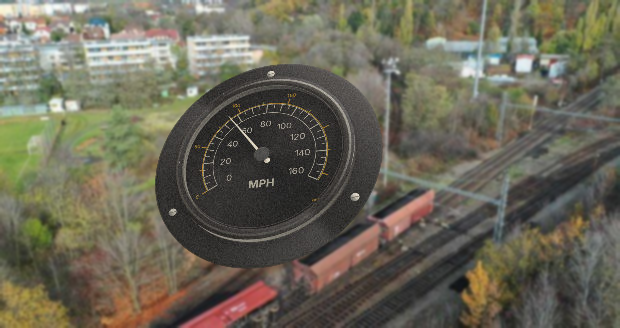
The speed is **55** mph
